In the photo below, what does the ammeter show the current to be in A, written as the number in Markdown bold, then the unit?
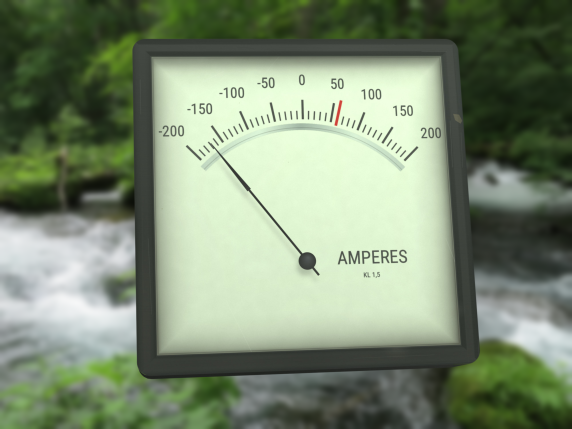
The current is **-170** A
